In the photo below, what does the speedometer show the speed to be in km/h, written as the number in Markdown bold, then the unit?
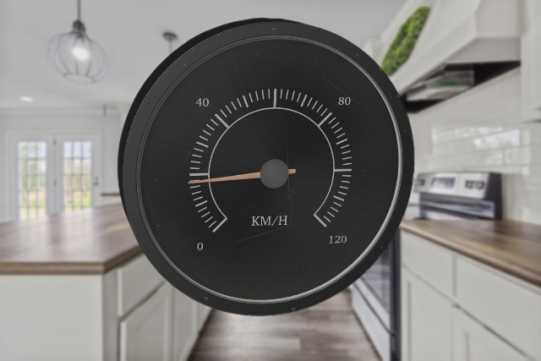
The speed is **18** km/h
